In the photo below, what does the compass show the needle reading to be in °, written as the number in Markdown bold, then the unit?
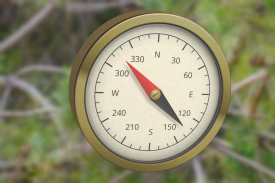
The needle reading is **315** °
